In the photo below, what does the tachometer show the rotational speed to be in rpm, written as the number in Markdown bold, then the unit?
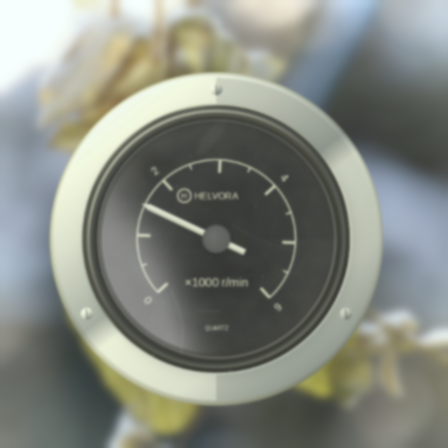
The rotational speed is **1500** rpm
